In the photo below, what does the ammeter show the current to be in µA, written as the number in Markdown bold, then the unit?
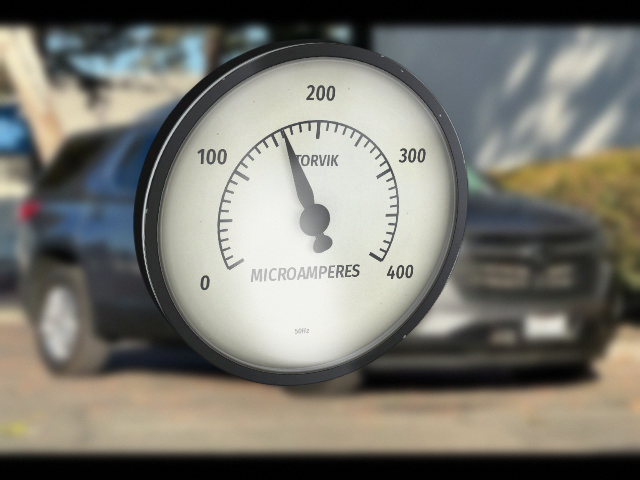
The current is **160** µA
